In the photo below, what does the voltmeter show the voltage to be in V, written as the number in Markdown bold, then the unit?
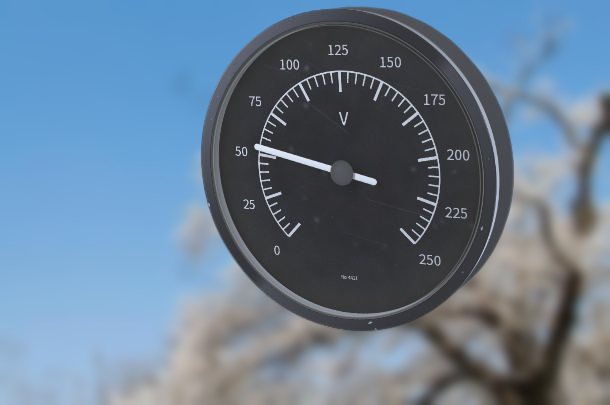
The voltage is **55** V
